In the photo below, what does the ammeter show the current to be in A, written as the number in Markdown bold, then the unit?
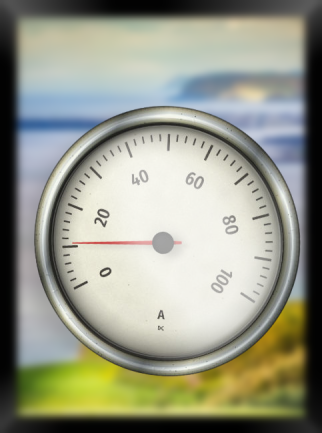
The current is **11** A
